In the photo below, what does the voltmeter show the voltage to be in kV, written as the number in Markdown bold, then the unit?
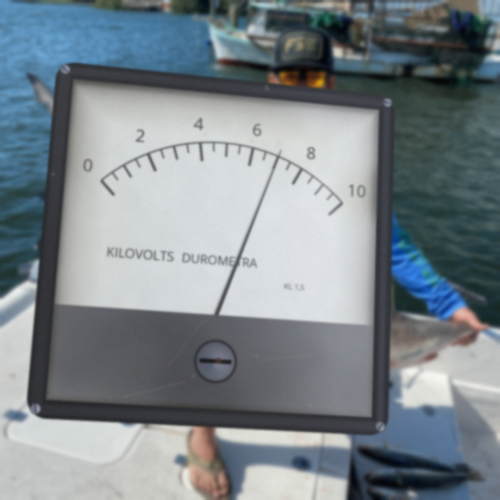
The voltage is **7** kV
